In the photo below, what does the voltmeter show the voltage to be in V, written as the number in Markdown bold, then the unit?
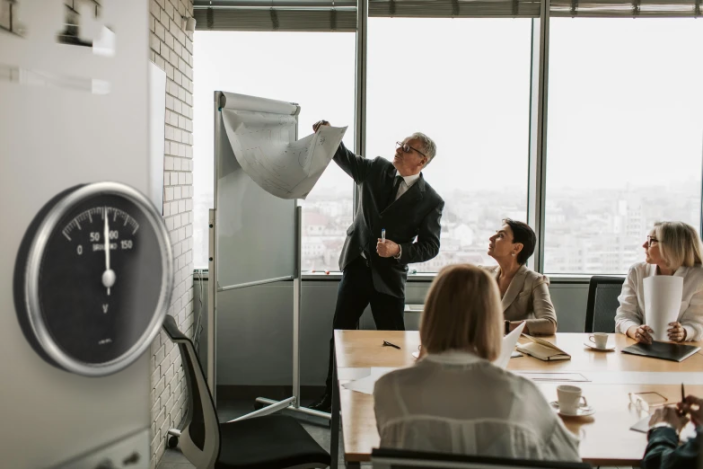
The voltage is **75** V
